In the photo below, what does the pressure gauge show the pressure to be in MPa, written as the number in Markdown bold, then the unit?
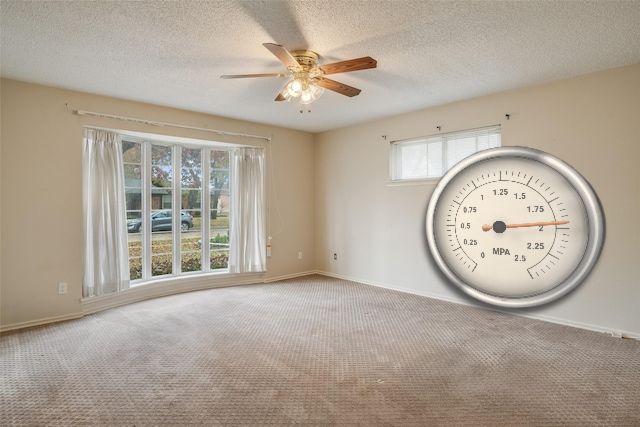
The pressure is **1.95** MPa
